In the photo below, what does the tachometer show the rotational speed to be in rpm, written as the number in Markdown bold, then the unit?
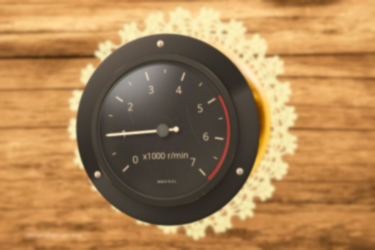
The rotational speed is **1000** rpm
